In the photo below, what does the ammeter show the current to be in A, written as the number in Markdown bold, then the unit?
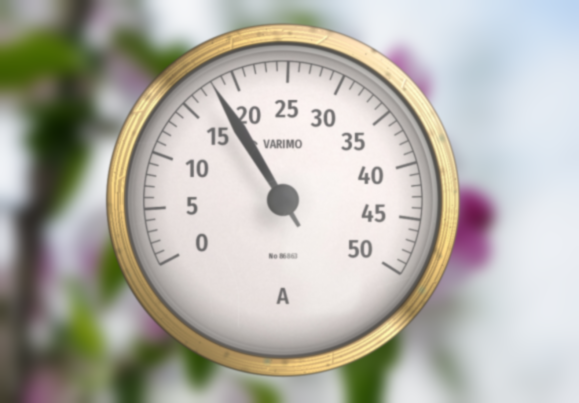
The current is **18** A
